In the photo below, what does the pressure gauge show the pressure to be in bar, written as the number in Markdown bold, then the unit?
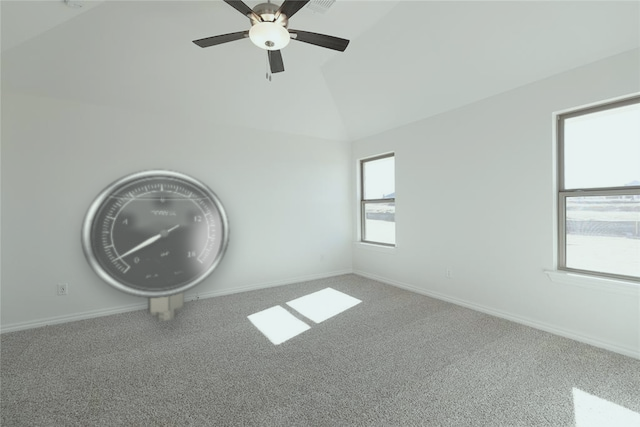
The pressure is **1** bar
